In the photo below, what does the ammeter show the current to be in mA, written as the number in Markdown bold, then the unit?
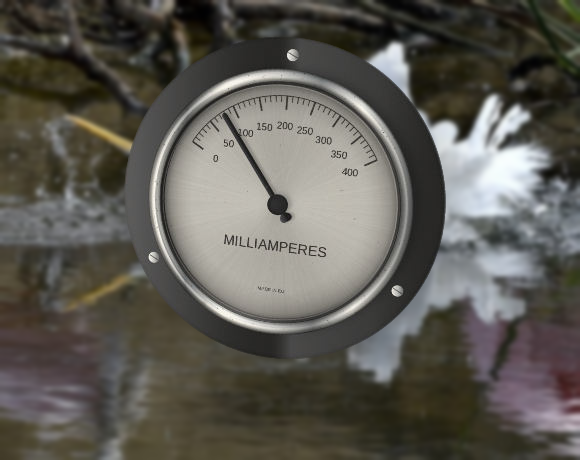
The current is **80** mA
